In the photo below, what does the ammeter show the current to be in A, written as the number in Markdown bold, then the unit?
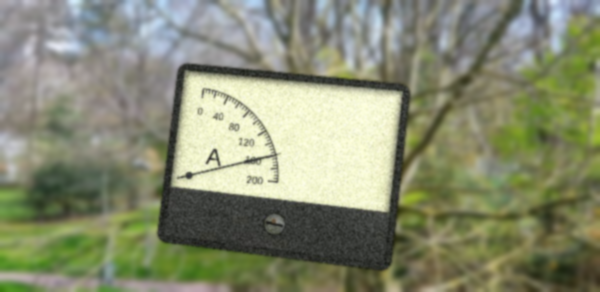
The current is **160** A
